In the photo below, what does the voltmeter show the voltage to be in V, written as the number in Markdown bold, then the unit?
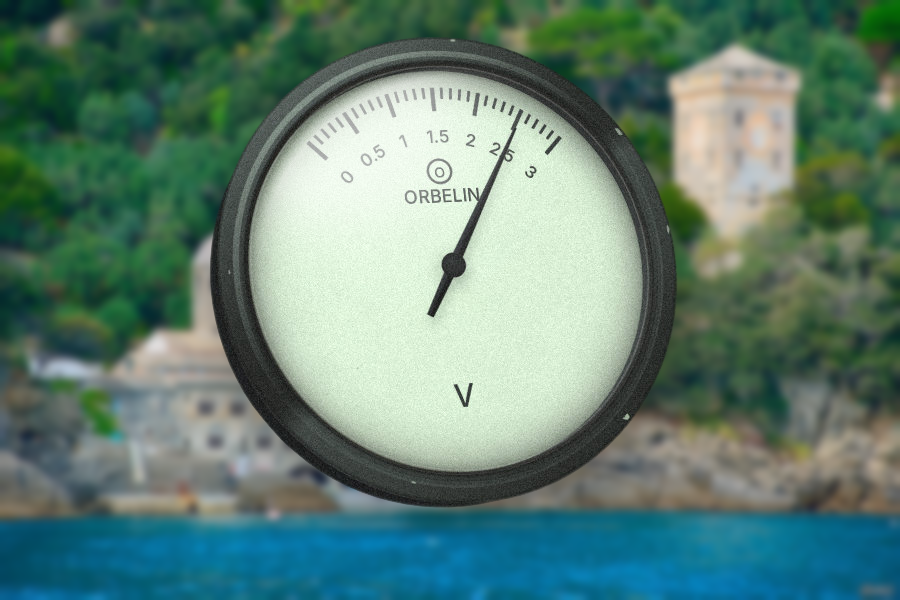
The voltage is **2.5** V
